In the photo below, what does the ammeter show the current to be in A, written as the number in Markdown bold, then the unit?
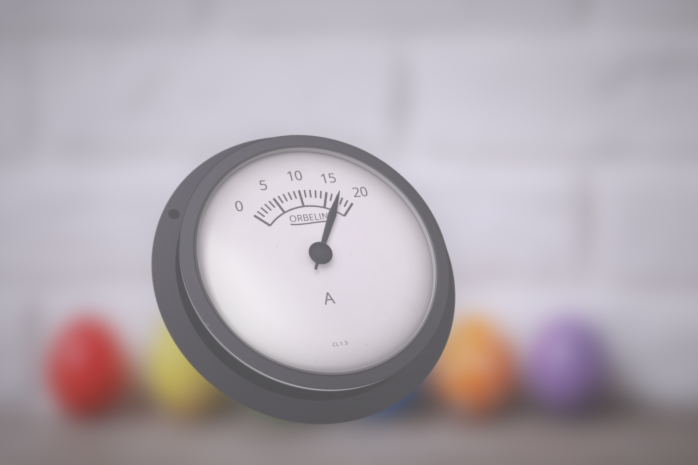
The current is **17** A
